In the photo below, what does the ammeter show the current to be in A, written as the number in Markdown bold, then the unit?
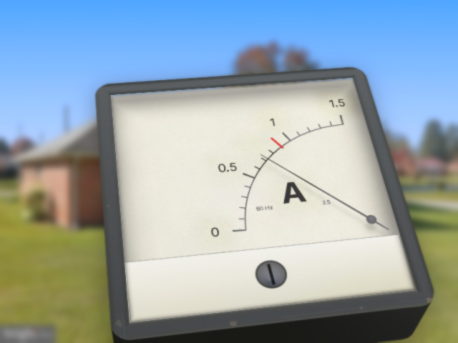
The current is **0.7** A
